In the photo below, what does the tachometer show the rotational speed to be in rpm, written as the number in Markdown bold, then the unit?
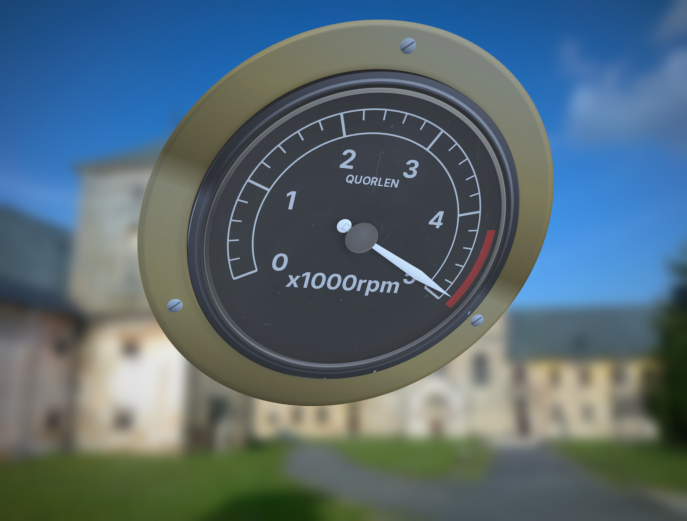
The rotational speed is **4900** rpm
